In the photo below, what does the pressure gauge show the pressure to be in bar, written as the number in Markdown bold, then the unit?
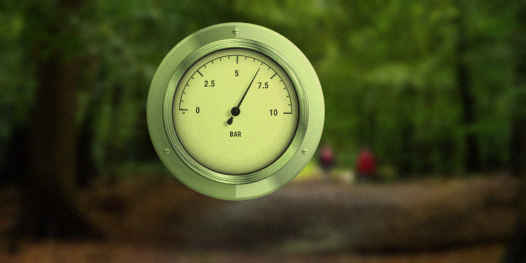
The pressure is **6.5** bar
